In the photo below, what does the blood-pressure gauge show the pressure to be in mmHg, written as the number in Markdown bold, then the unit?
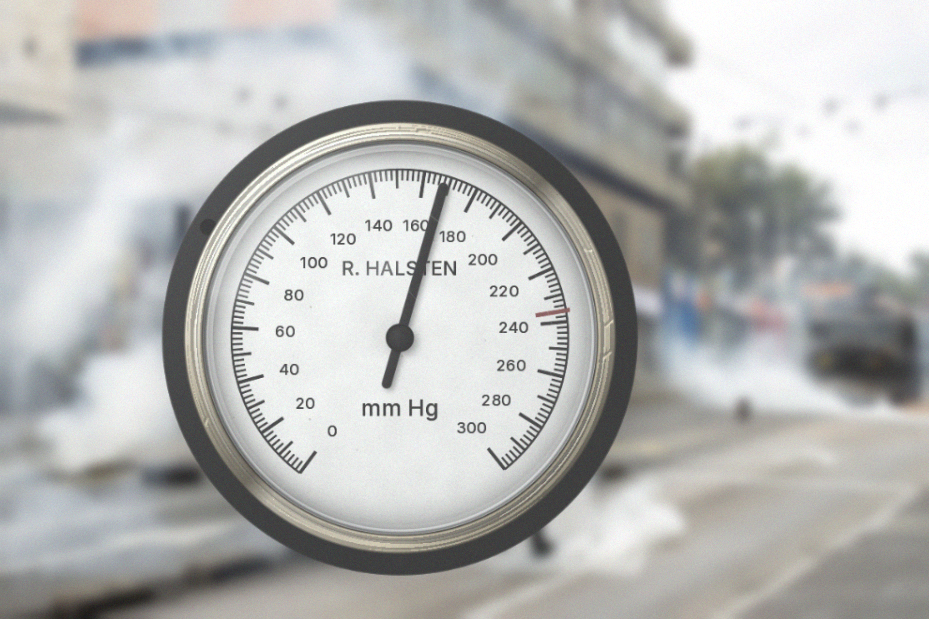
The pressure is **168** mmHg
